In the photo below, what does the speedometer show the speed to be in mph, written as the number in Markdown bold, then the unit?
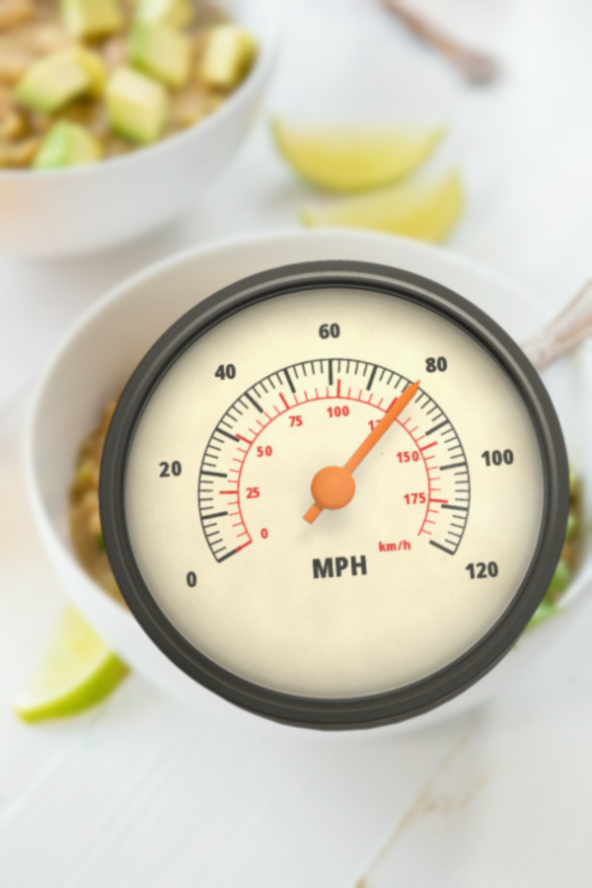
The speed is **80** mph
